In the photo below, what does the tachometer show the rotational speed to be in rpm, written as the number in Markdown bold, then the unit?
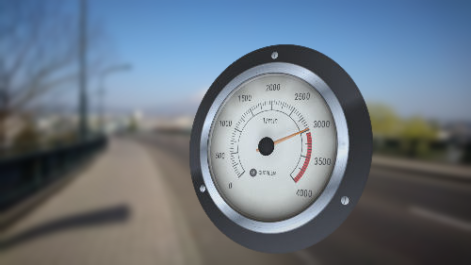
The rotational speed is **3000** rpm
